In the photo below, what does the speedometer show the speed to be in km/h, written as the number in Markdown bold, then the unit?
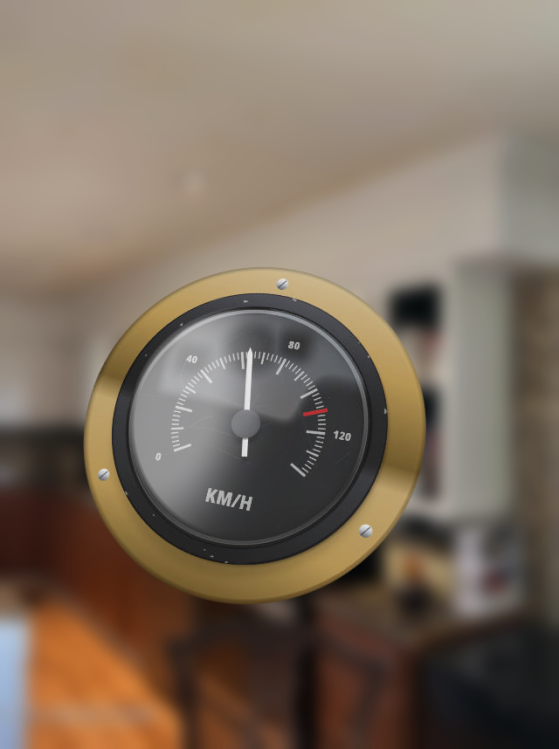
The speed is **64** km/h
